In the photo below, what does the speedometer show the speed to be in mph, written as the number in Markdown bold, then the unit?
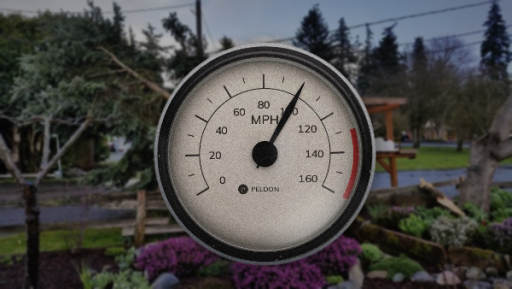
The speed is **100** mph
